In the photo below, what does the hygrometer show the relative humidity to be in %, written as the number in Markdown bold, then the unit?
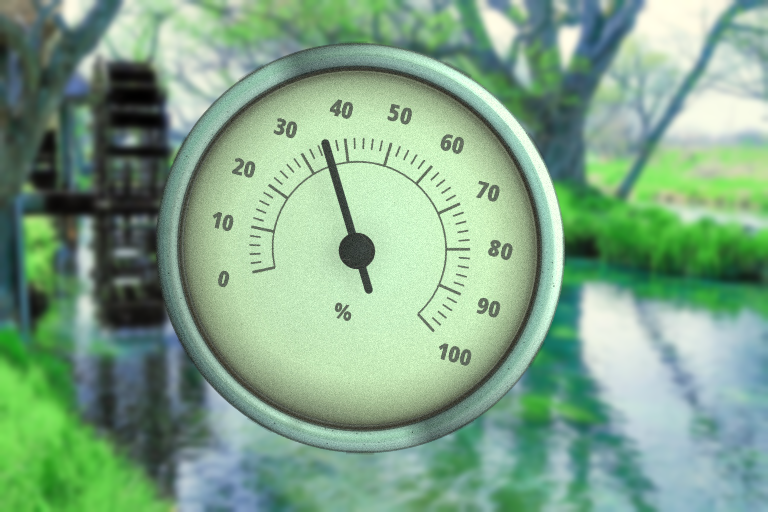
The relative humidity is **36** %
